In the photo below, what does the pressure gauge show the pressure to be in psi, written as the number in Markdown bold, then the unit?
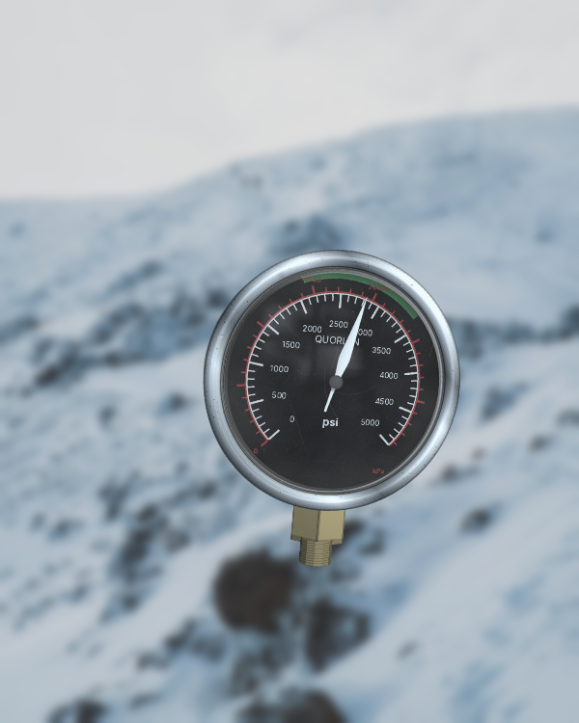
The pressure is **2800** psi
